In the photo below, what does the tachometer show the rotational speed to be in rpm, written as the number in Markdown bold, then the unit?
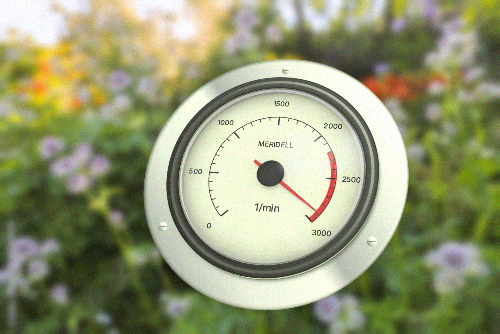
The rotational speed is **2900** rpm
